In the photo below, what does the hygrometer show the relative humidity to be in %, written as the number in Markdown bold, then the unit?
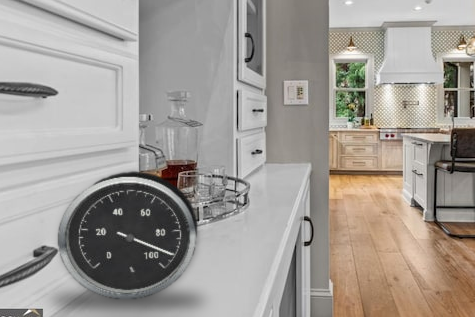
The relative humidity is **92** %
